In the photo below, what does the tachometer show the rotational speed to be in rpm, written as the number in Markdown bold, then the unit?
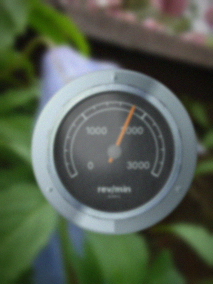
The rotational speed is **1800** rpm
